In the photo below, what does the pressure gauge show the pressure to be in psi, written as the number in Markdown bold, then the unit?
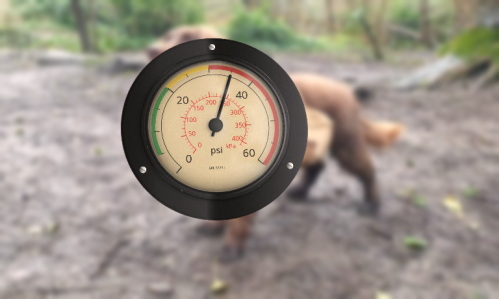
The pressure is **35** psi
